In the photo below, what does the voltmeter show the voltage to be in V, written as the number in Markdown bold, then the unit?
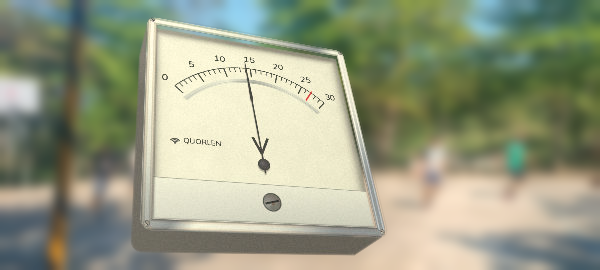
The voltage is **14** V
